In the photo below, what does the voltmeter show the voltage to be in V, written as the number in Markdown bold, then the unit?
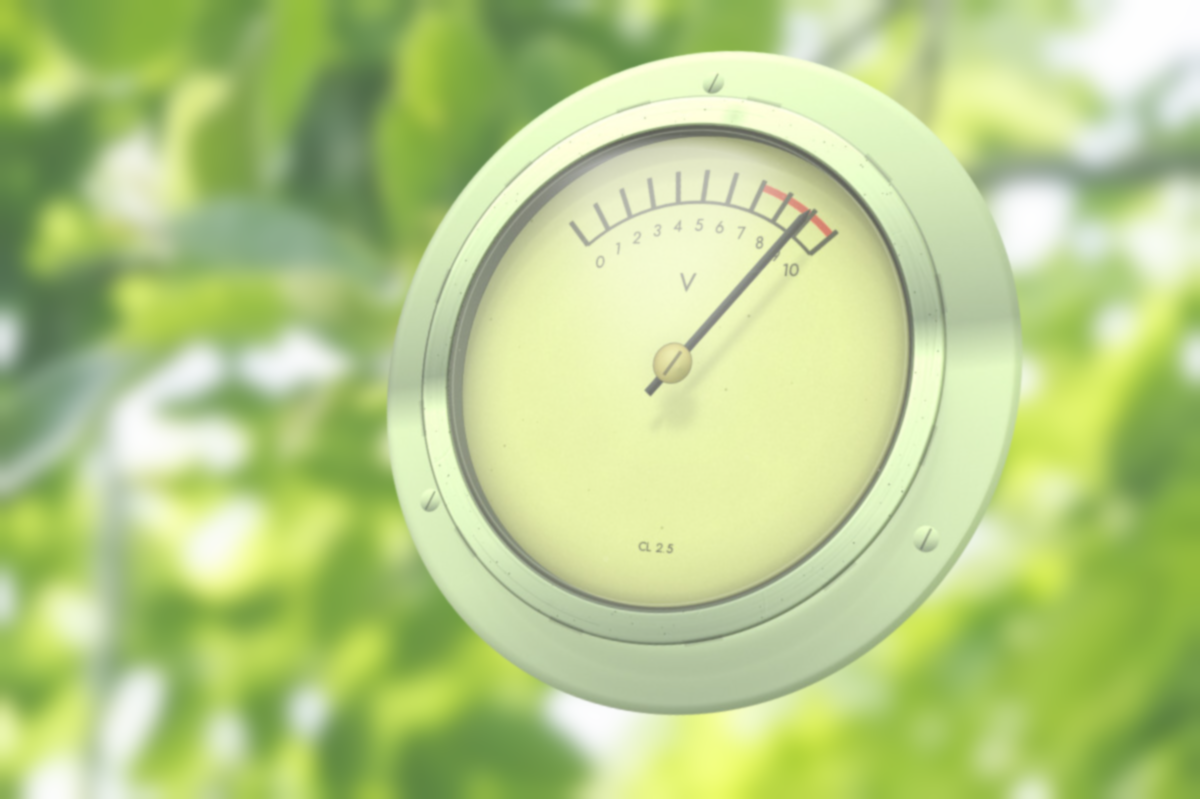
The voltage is **9** V
